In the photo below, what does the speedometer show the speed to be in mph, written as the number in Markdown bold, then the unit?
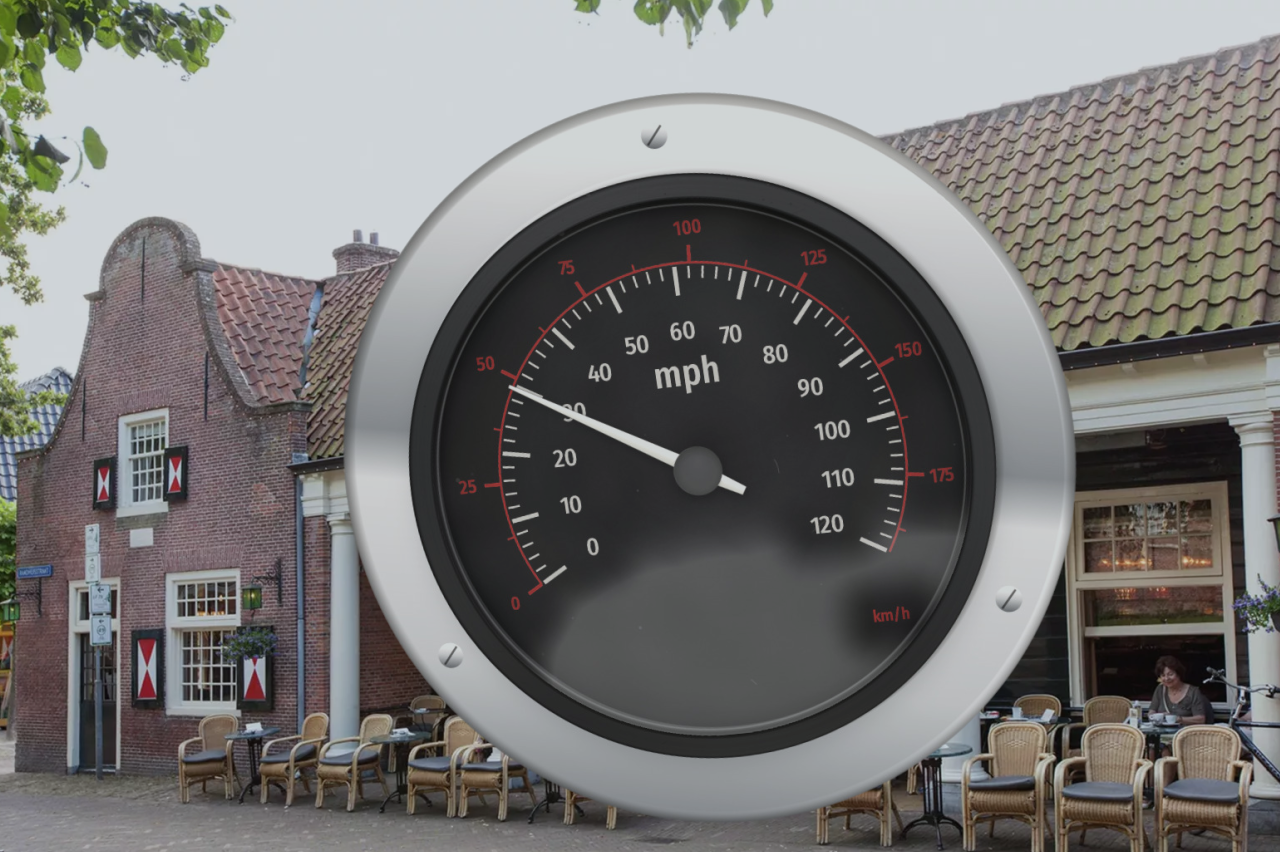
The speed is **30** mph
